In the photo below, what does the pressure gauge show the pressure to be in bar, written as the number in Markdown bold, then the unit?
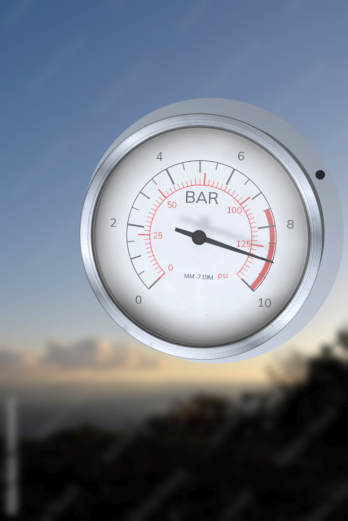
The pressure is **9** bar
